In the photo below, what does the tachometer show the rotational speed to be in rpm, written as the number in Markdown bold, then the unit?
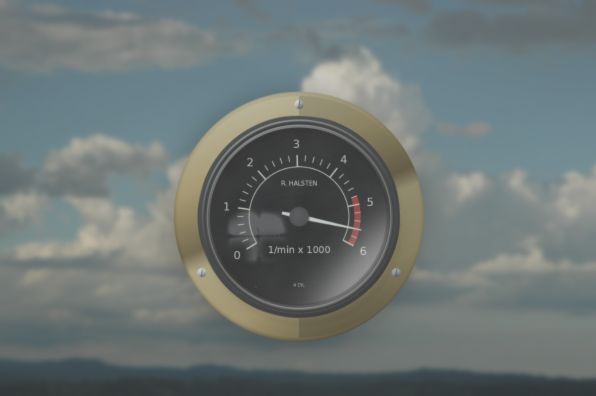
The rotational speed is **5600** rpm
